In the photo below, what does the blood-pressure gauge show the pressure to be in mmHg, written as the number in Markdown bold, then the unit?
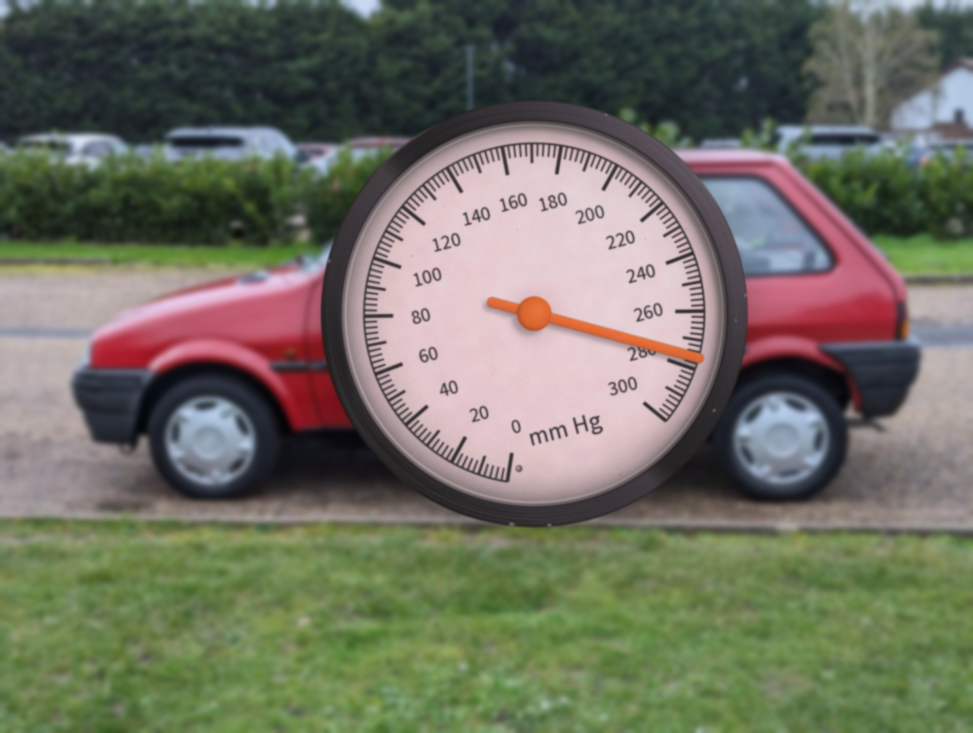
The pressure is **276** mmHg
